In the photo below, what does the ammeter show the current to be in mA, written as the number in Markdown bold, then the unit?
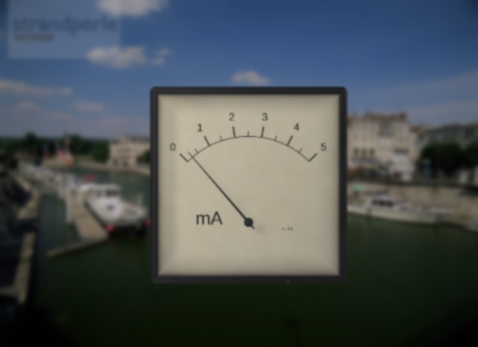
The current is **0.25** mA
